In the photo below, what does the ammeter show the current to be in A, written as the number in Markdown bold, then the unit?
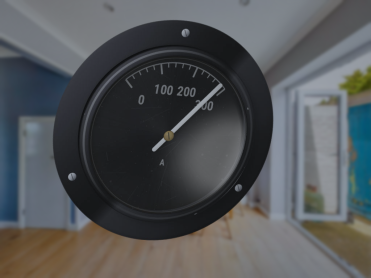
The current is **280** A
